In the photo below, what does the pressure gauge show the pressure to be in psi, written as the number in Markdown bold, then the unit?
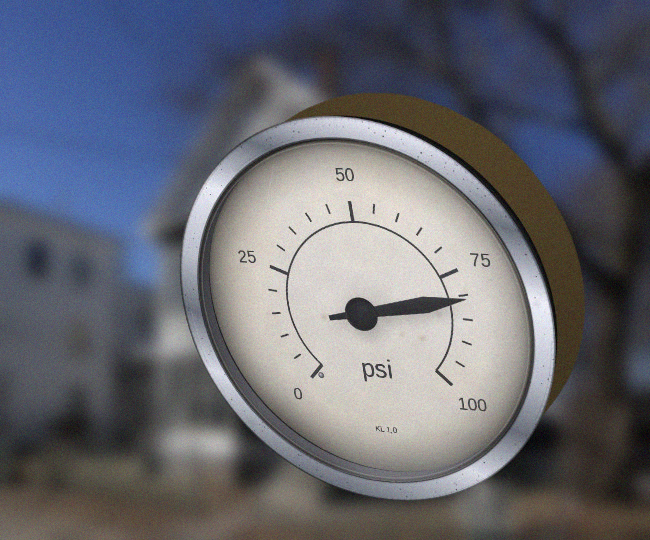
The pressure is **80** psi
